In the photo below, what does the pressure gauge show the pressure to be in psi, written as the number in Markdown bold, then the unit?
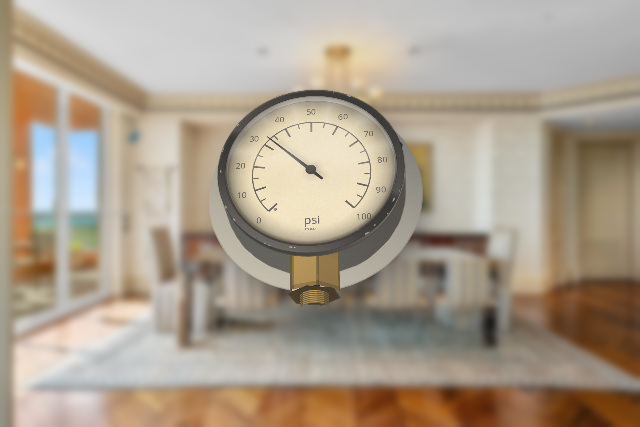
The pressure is **32.5** psi
